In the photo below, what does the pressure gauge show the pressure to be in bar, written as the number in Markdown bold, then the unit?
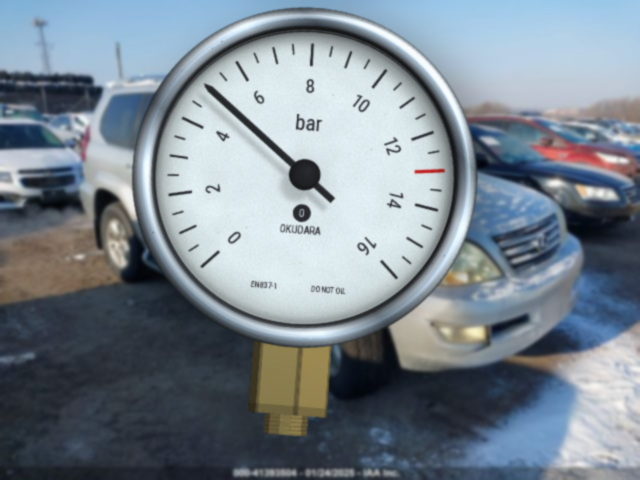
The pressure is **5** bar
